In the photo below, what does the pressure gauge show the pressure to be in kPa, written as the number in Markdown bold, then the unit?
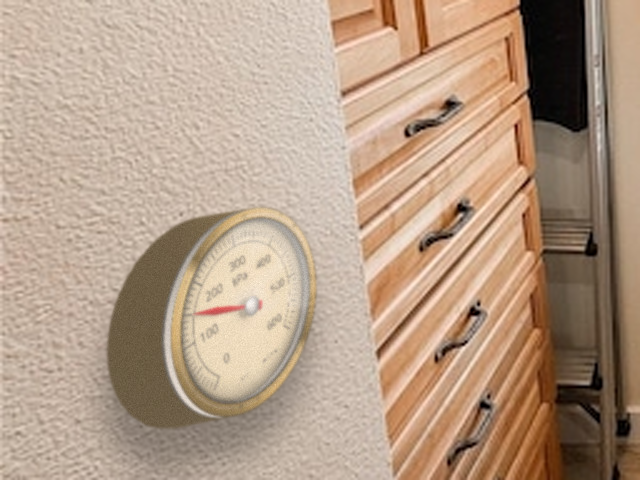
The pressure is **150** kPa
